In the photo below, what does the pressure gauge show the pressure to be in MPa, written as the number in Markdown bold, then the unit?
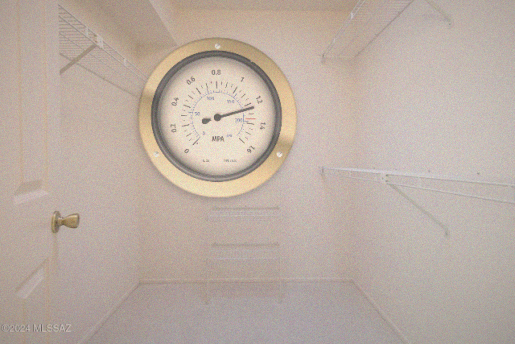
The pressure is **1.25** MPa
